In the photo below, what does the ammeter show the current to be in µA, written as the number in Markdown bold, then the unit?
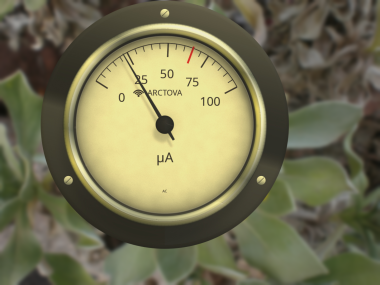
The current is **22.5** µA
